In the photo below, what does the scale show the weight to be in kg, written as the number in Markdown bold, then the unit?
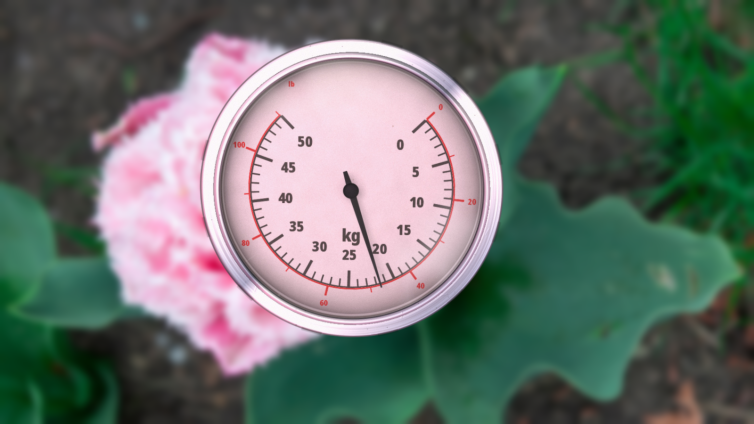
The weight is **21.5** kg
